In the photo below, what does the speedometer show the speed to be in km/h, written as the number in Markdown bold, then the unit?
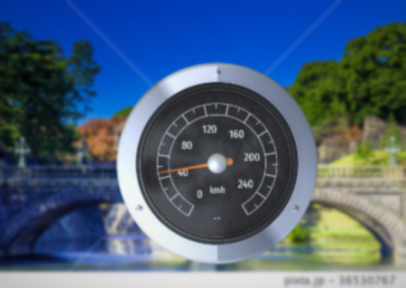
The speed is **45** km/h
